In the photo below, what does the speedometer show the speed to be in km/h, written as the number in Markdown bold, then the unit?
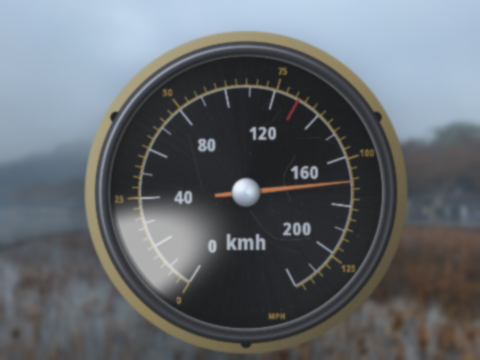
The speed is **170** km/h
